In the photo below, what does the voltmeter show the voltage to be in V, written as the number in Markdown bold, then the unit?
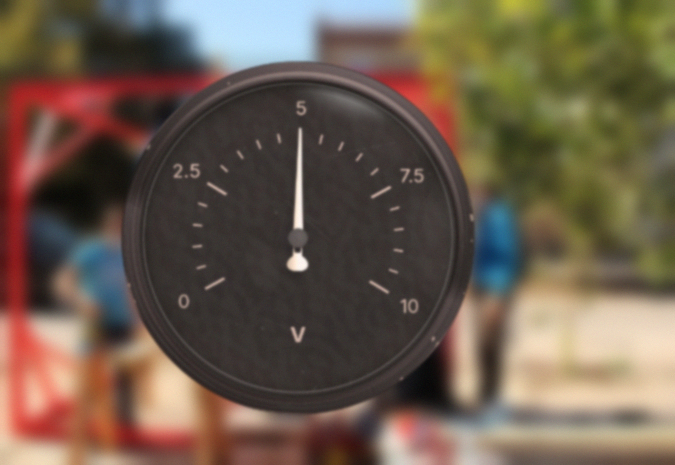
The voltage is **5** V
